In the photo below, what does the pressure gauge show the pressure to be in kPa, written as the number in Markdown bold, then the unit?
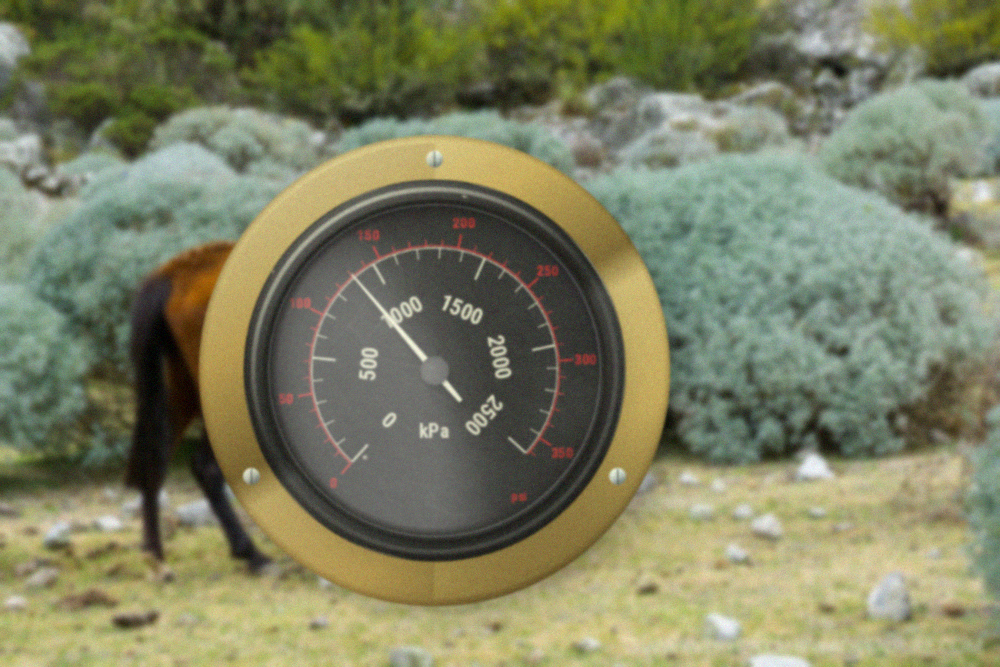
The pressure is **900** kPa
